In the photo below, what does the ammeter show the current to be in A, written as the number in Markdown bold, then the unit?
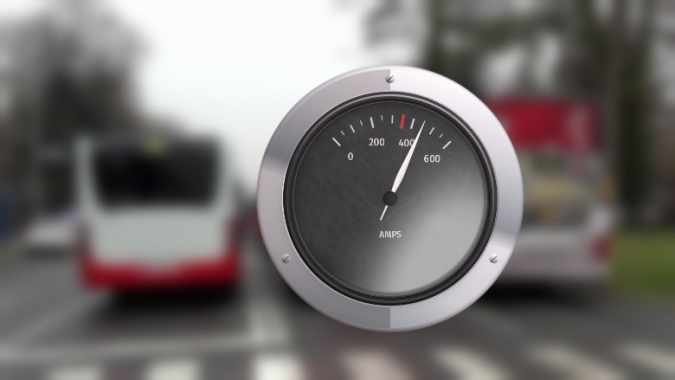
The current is **450** A
